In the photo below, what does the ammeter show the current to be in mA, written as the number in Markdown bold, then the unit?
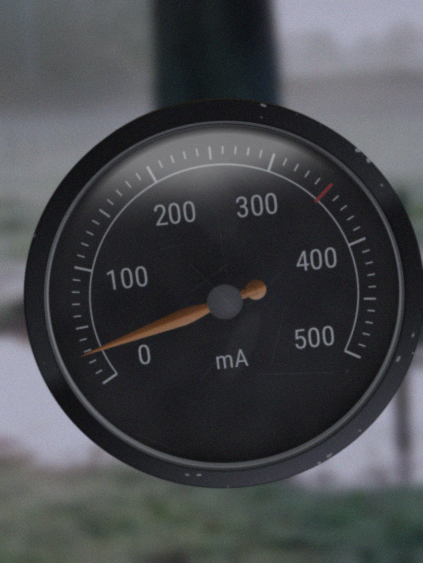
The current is **30** mA
